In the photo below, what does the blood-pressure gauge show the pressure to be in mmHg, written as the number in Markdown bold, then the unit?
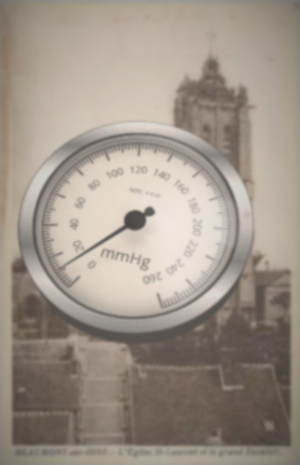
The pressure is **10** mmHg
